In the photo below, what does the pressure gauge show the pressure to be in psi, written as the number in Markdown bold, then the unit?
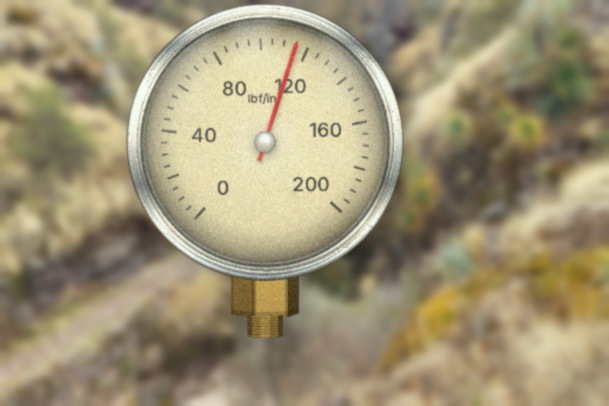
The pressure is **115** psi
